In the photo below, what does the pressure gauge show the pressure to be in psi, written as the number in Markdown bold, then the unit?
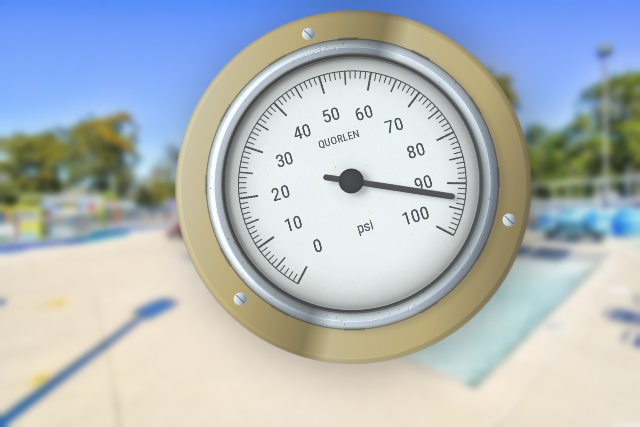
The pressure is **93** psi
